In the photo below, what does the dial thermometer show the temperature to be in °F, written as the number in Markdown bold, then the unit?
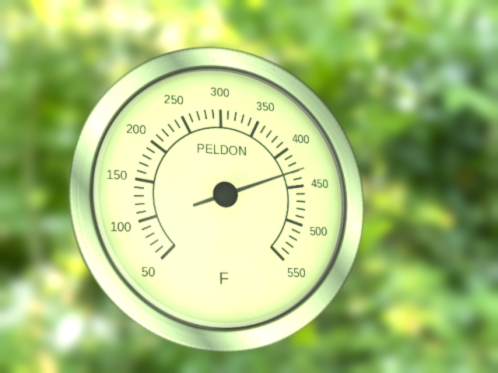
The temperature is **430** °F
